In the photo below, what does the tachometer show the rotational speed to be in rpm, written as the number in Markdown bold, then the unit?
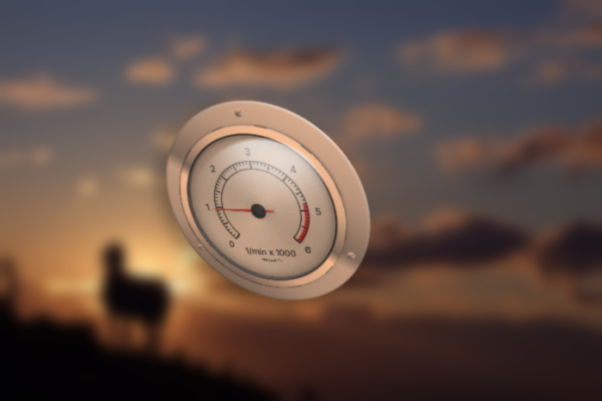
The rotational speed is **1000** rpm
